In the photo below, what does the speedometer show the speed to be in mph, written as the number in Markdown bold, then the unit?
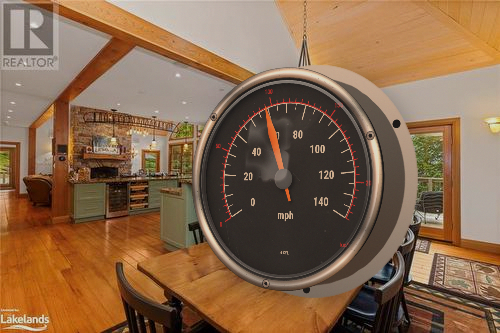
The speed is **60** mph
